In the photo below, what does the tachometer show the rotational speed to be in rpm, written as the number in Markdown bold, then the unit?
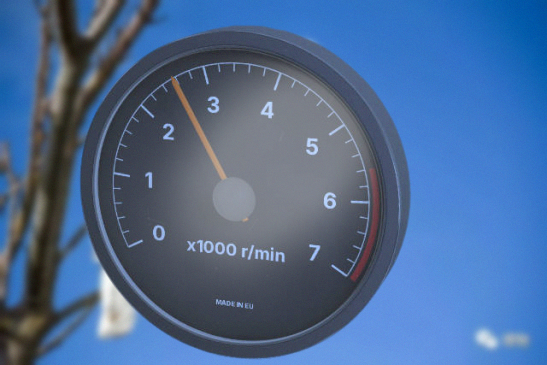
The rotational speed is **2600** rpm
